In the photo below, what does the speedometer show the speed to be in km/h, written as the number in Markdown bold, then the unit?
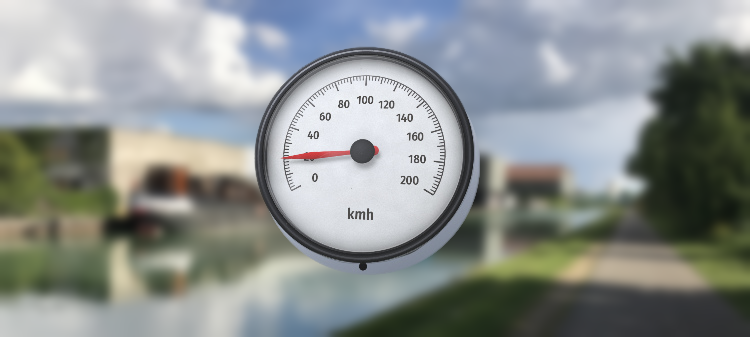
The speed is **20** km/h
